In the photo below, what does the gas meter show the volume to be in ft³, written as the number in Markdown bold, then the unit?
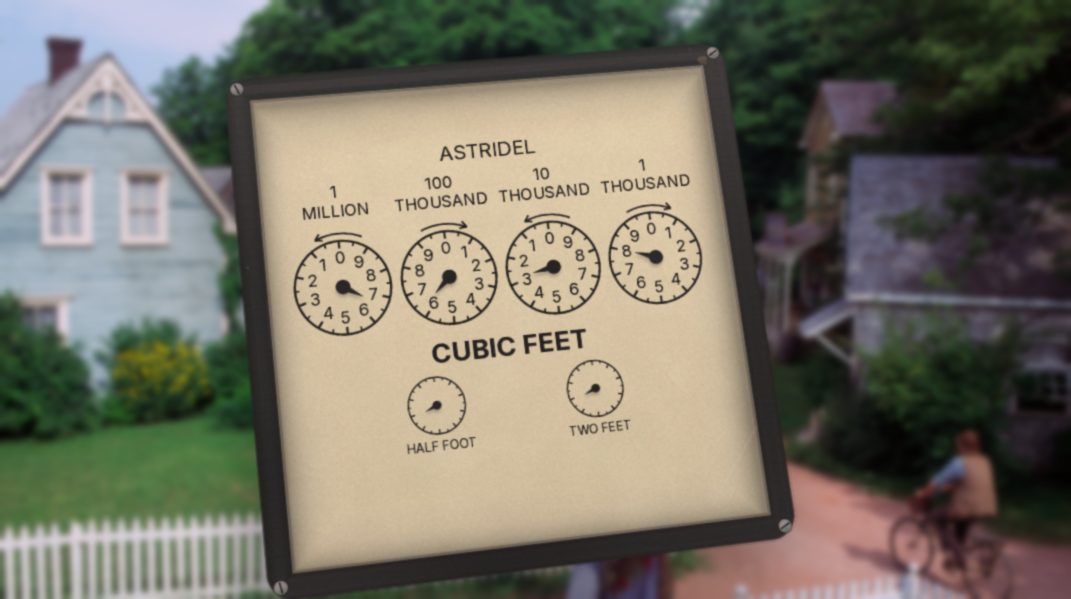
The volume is **662800** ft³
